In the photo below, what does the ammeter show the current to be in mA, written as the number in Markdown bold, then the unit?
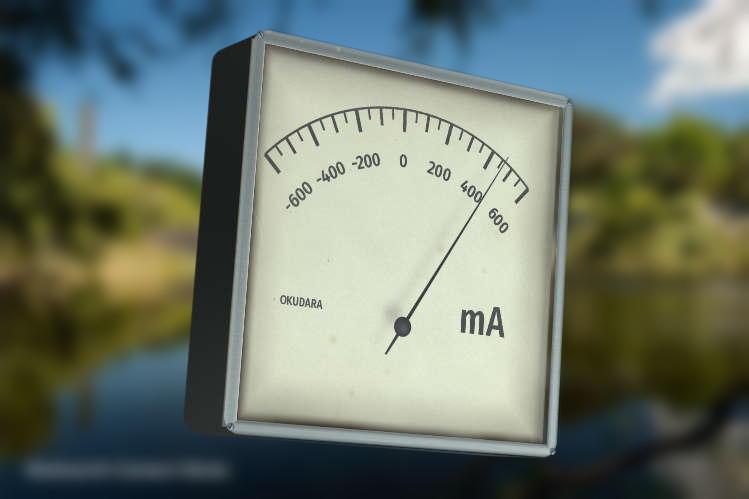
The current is **450** mA
